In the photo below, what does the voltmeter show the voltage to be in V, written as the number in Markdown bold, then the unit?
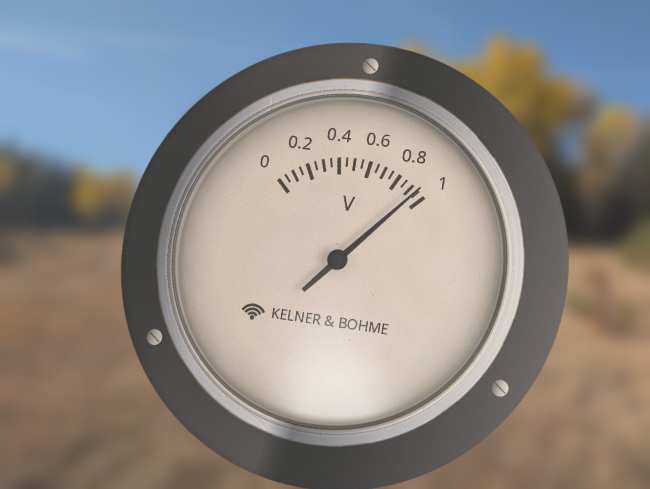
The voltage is **0.95** V
